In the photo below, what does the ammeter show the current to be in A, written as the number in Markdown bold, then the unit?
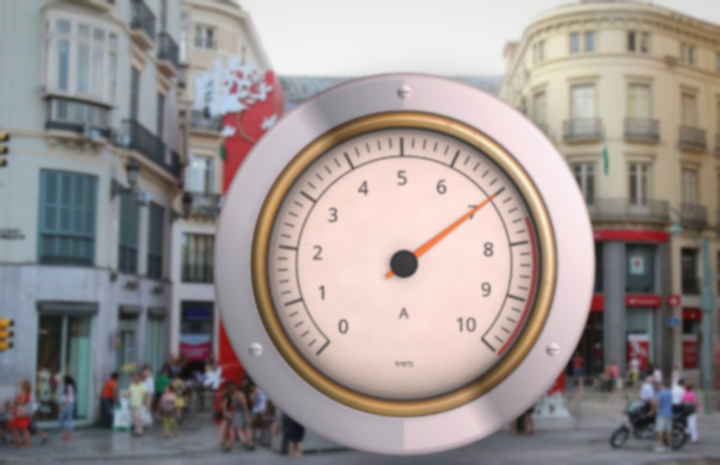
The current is **7** A
